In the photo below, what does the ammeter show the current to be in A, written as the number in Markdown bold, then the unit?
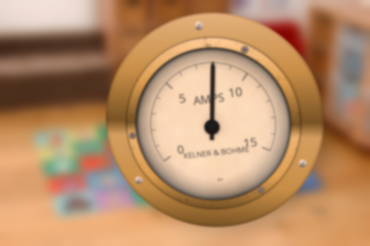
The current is **8** A
